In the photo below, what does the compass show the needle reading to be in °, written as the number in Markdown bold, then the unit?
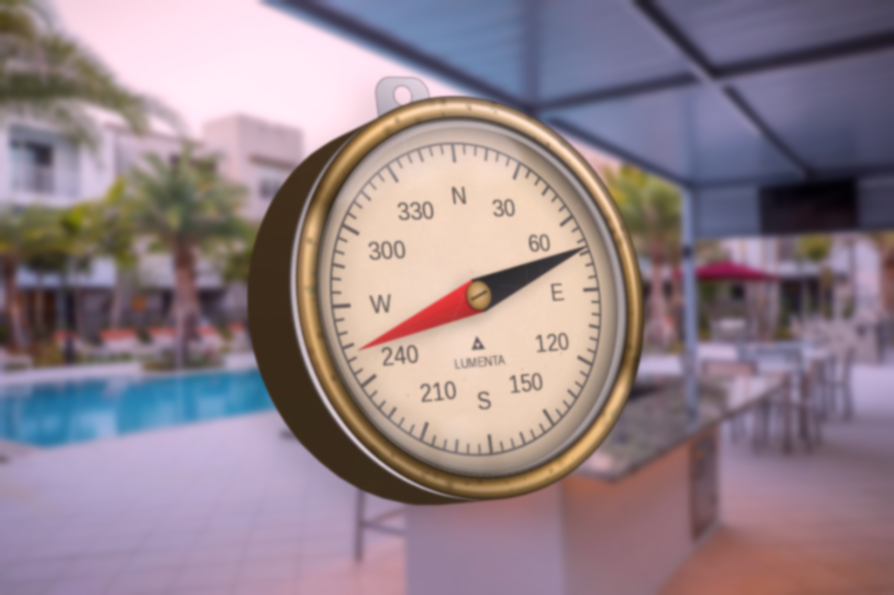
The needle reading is **252.5** °
